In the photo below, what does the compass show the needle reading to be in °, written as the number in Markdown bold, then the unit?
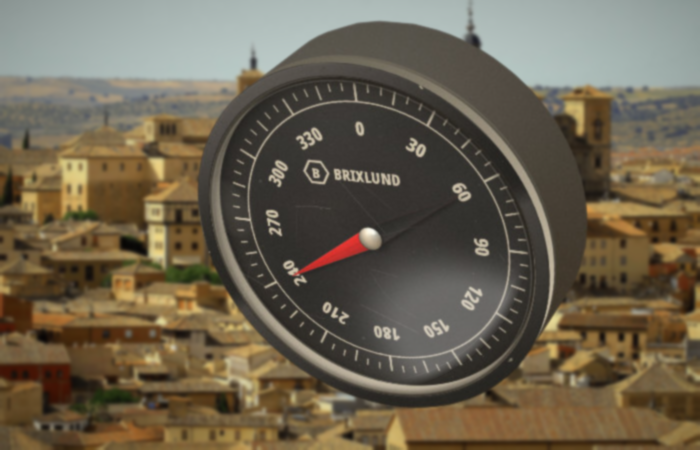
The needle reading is **240** °
